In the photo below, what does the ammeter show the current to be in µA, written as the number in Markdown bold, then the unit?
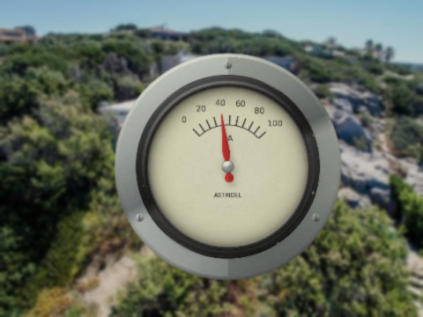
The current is **40** µA
